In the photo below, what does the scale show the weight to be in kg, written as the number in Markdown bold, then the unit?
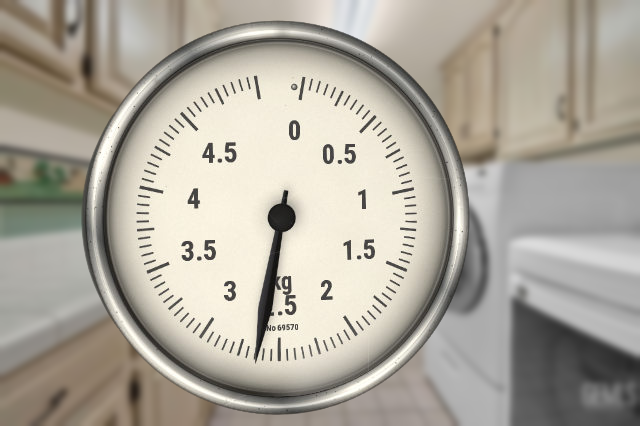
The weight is **2.65** kg
